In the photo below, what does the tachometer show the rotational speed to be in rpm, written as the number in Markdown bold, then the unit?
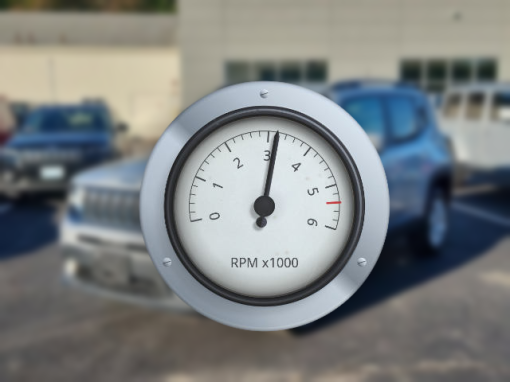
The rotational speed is **3200** rpm
